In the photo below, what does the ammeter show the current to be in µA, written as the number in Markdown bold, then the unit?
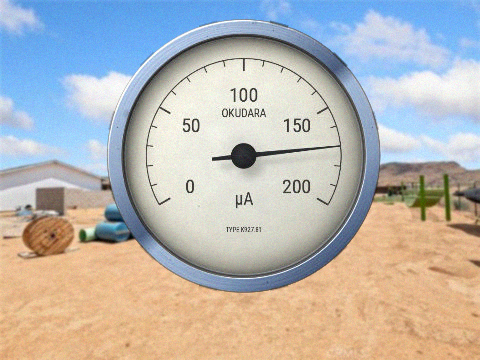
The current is **170** µA
